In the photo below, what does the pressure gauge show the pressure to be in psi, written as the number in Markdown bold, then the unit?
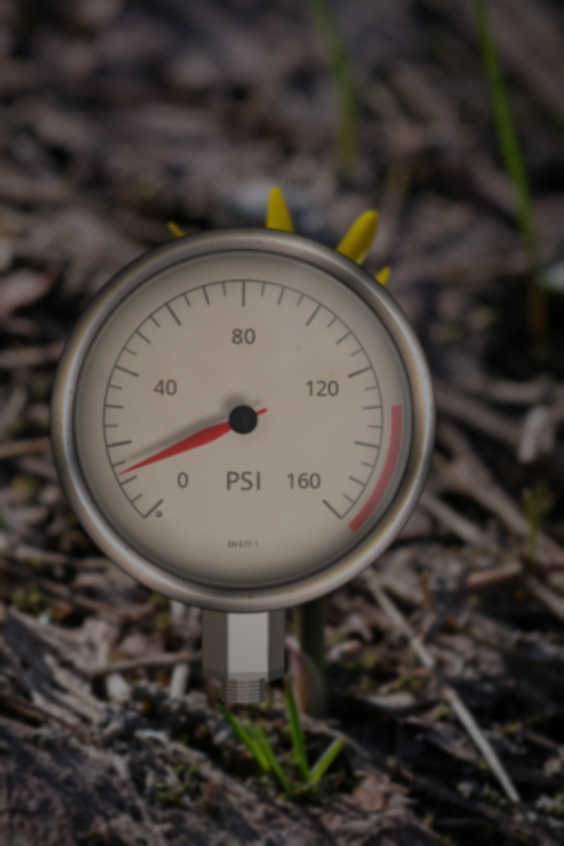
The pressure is **12.5** psi
